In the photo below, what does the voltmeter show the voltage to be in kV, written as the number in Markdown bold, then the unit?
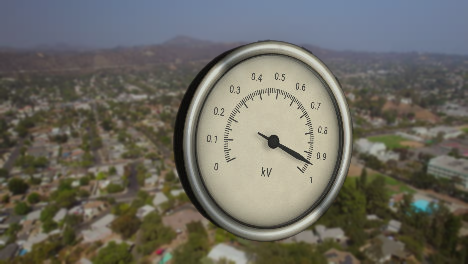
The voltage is **0.95** kV
